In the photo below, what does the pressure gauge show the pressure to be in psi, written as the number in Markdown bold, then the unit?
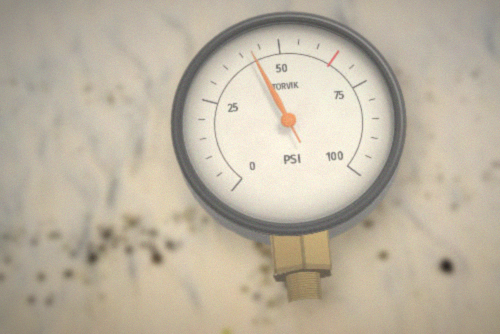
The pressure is **42.5** psi
